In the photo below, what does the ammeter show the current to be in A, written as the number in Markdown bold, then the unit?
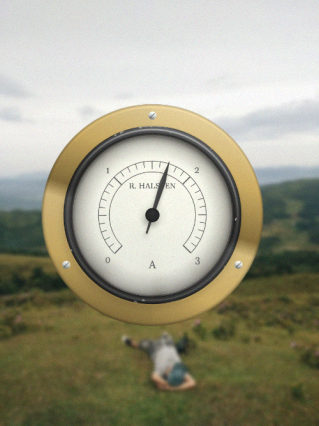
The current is **1.7** A
